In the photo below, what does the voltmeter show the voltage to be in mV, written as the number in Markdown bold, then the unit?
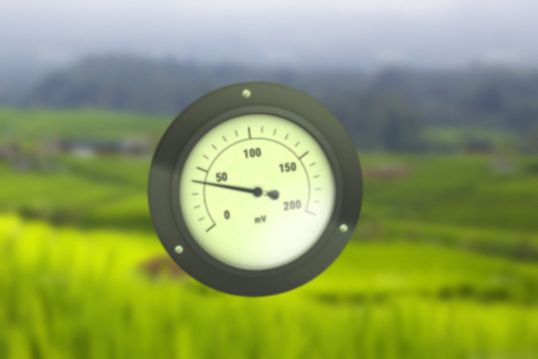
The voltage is **40** mV
